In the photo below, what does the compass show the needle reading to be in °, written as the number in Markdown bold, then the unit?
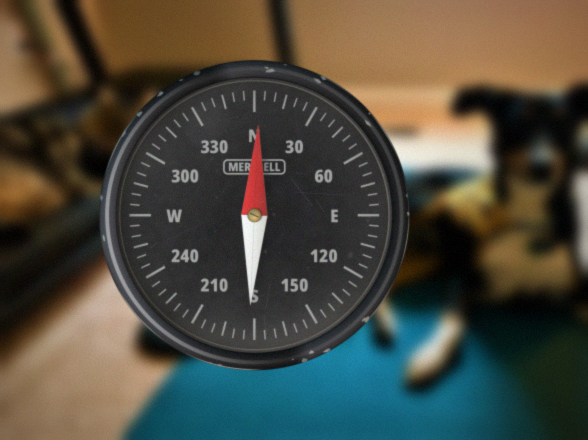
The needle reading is **2.5** °
